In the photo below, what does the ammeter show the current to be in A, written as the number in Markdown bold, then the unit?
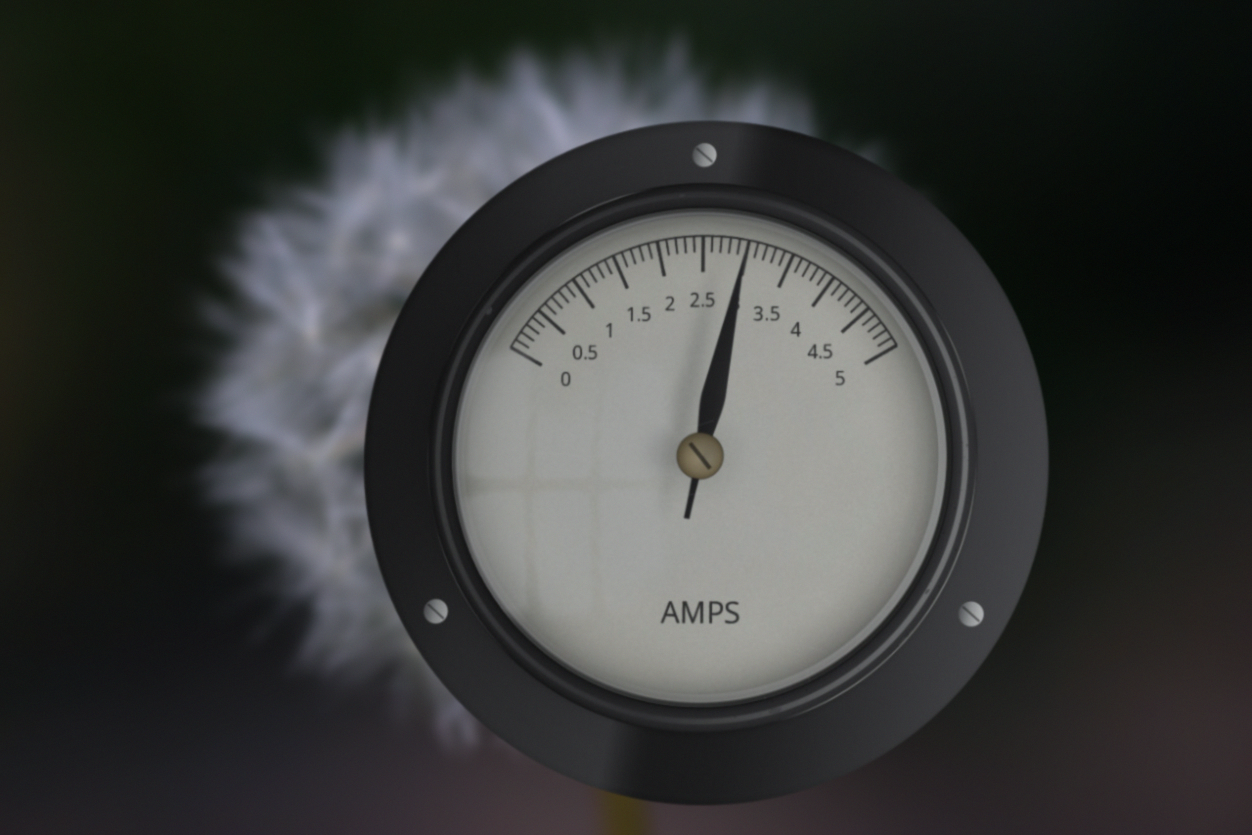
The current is **3** A
